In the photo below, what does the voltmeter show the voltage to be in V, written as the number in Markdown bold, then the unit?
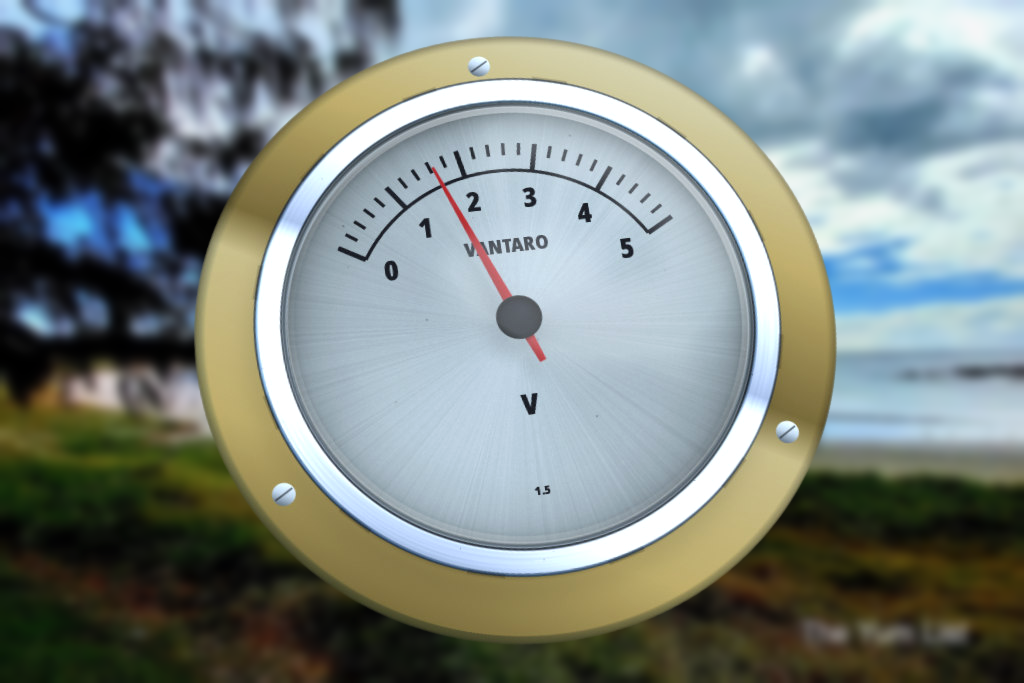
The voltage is **1.6** V
